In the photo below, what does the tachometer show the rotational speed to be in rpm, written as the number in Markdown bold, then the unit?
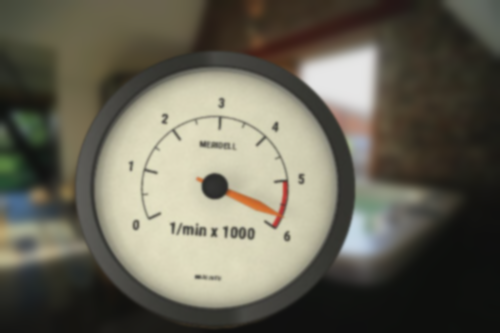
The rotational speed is **5750** rpm
